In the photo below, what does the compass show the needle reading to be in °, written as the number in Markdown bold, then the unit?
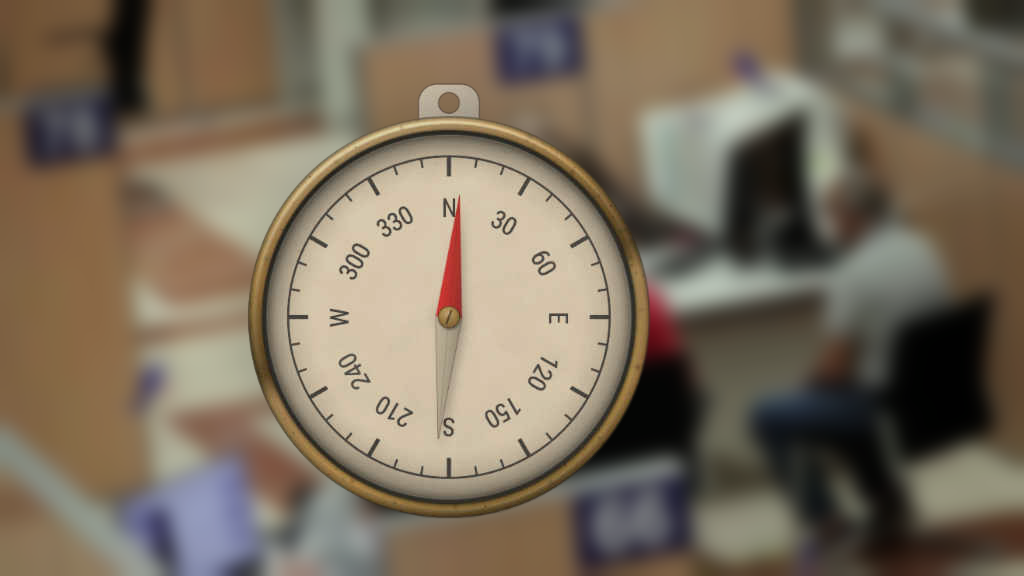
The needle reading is **5** °
